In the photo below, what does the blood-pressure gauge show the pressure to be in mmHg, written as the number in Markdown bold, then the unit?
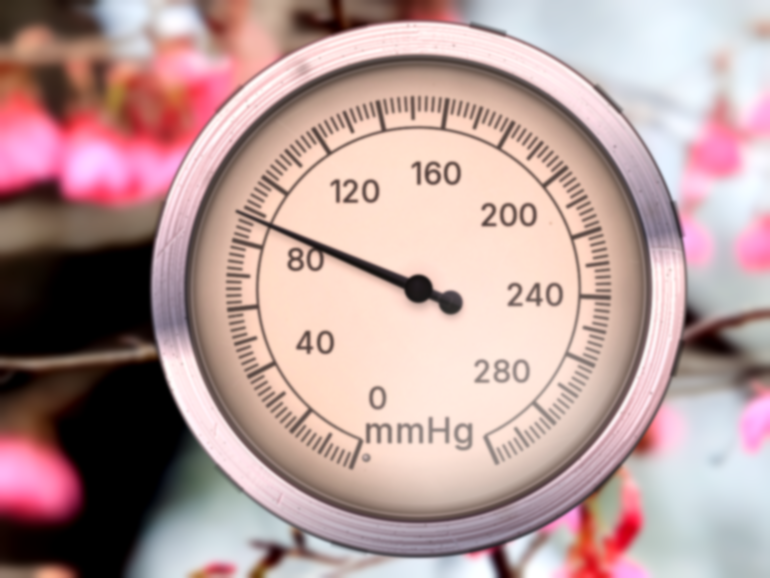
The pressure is **88** mmHg
